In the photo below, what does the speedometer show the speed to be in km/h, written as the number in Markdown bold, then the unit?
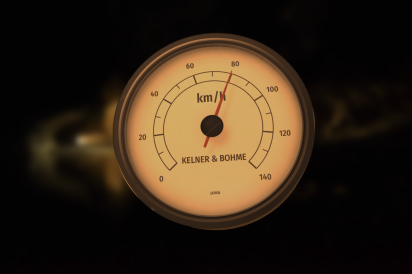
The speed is **80** km/h
